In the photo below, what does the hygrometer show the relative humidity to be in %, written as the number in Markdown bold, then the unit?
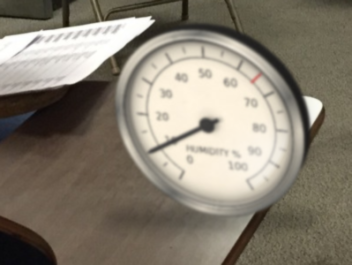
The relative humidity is **10** %
